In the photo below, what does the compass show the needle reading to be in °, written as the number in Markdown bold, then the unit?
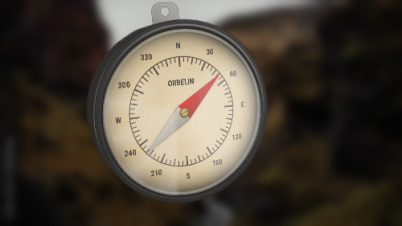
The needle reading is **50** °
